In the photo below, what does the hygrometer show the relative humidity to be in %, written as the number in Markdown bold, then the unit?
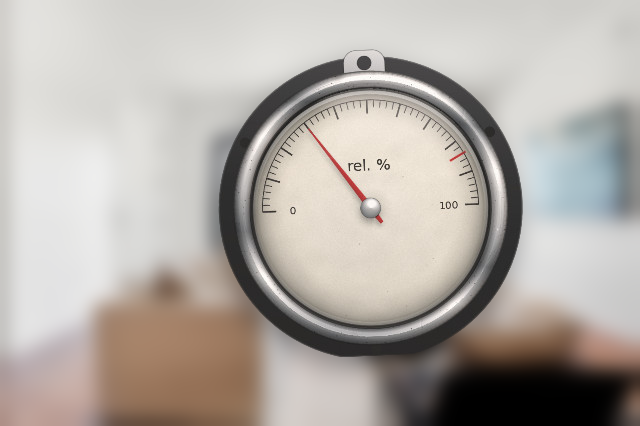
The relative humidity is **30** %
